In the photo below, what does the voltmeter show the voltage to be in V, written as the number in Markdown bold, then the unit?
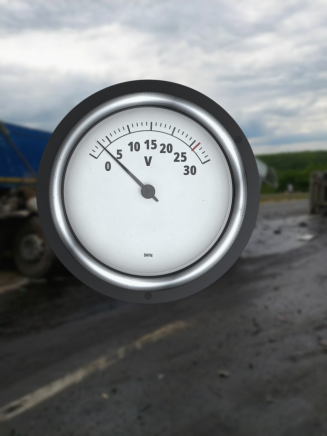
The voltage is **3** V
